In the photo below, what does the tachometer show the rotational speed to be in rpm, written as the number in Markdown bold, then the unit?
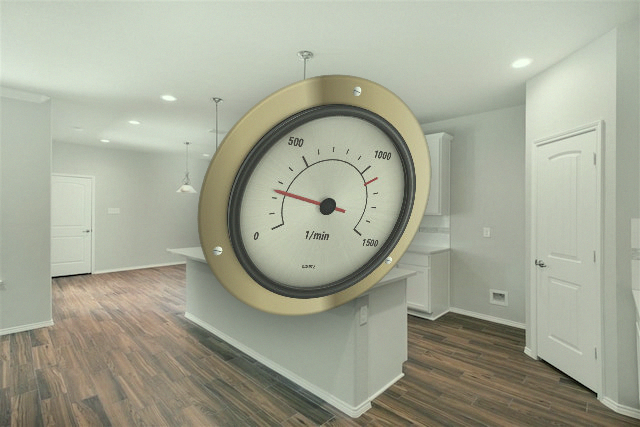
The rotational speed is **250** rpm
